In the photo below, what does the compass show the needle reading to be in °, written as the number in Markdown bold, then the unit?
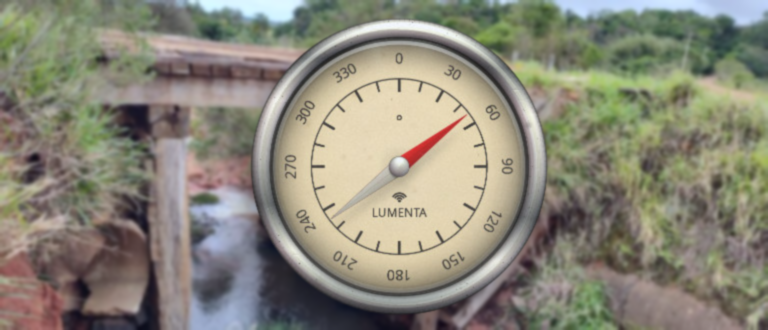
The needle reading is **52.5** °
